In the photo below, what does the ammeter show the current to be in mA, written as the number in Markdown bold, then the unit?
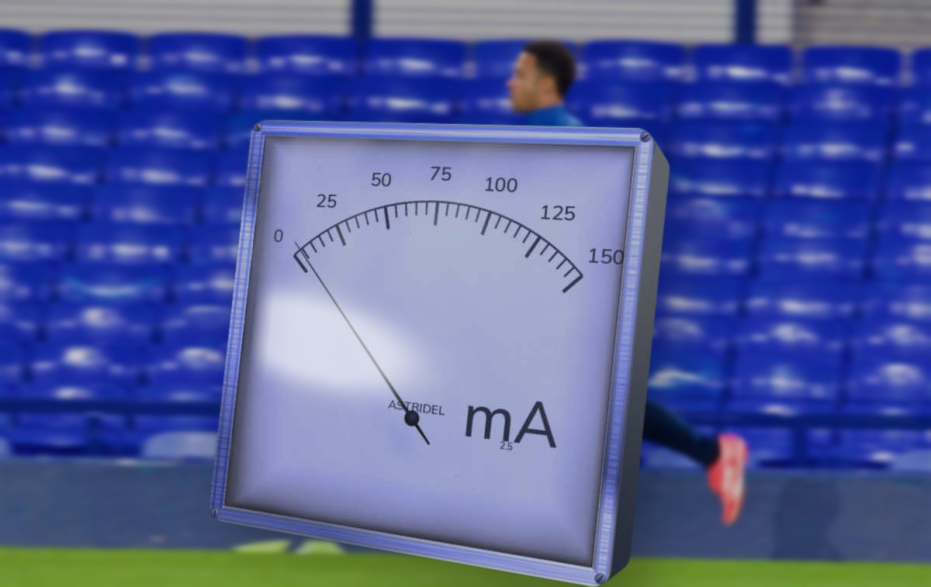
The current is **5** mA
